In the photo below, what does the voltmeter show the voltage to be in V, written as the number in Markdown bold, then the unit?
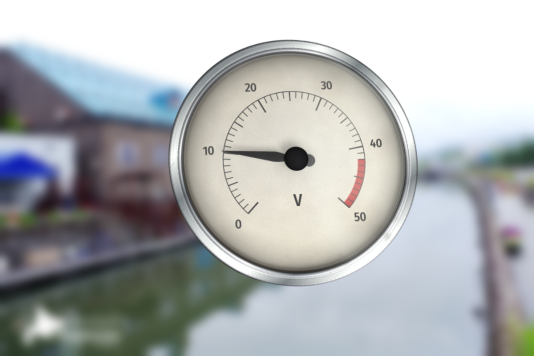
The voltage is **10** V
